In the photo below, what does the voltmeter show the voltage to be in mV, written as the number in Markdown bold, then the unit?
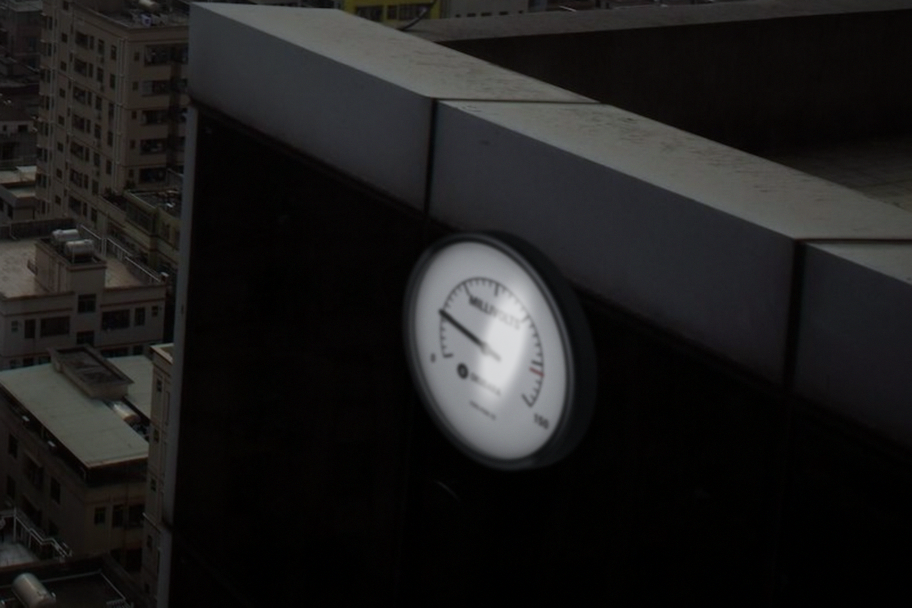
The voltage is **25** mV
